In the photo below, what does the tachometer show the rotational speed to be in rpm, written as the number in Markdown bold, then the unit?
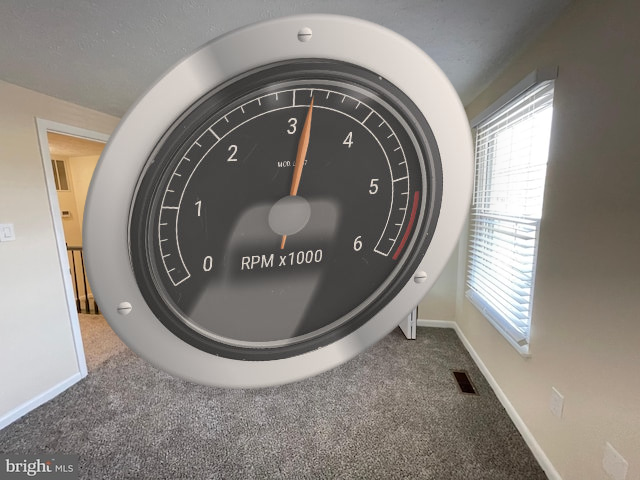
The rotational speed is **3200** rpm
